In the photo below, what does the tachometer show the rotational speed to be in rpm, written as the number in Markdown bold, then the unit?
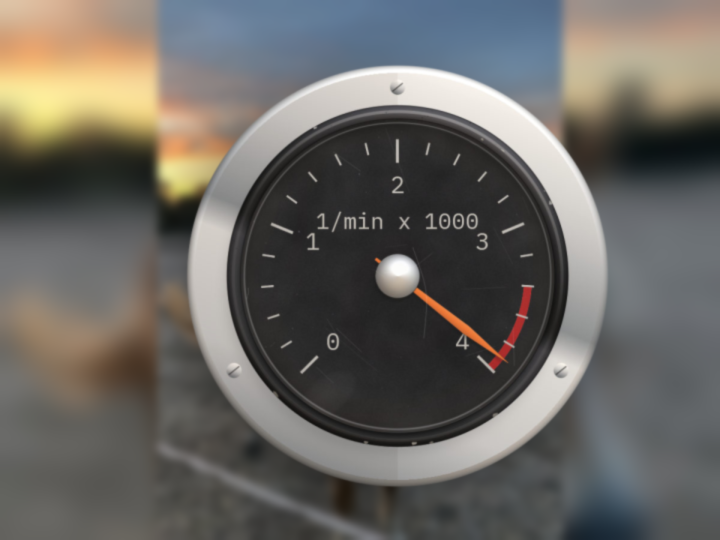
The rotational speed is **3900** rpm
